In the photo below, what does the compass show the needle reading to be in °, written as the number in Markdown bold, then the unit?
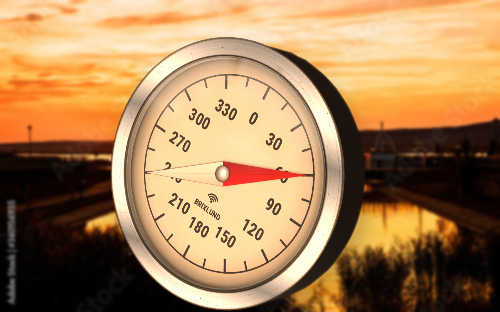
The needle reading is **60** °
